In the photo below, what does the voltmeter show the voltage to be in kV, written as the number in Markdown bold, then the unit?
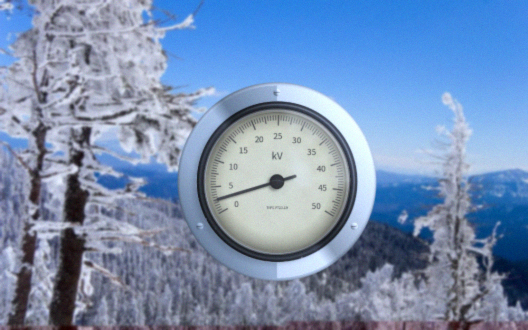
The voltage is **2.5** kV
